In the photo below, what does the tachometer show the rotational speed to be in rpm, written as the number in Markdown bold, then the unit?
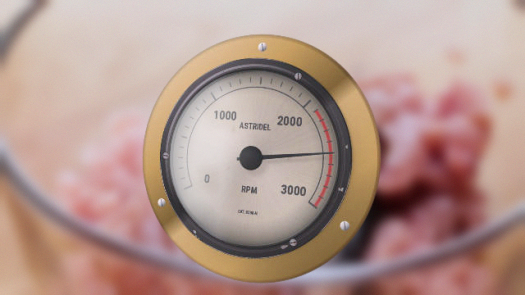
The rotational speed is **2500** rpm
